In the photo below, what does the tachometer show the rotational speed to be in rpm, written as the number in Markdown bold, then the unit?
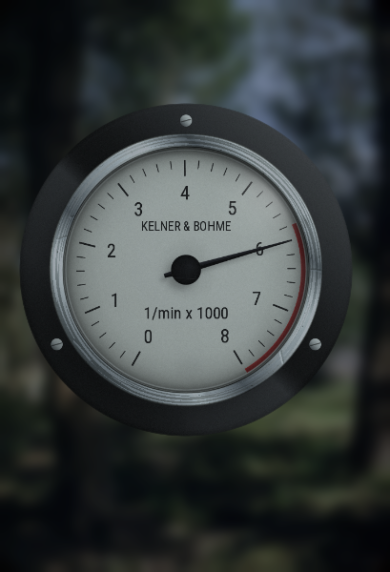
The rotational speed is **6000** rpm
